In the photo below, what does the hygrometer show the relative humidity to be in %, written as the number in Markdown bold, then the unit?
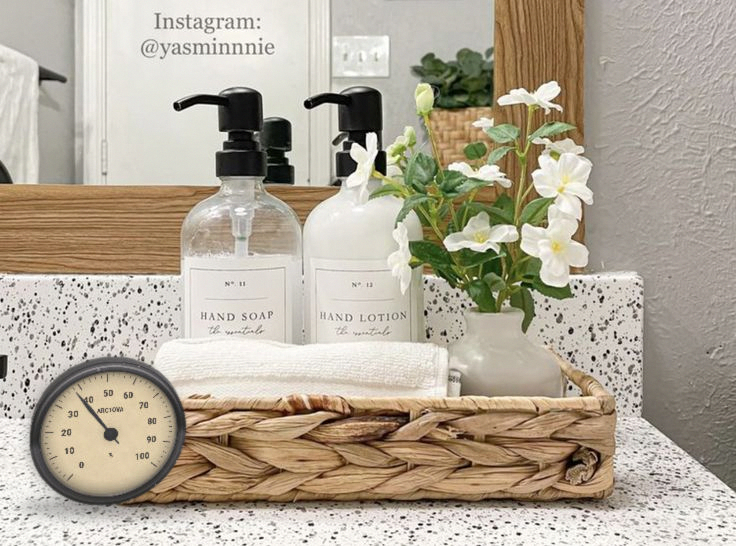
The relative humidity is **38** %
